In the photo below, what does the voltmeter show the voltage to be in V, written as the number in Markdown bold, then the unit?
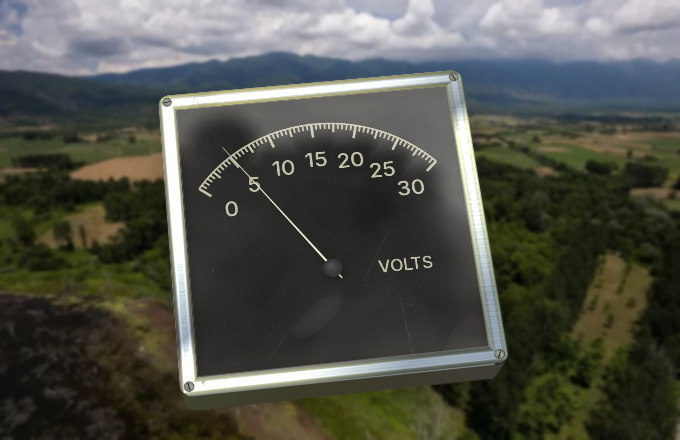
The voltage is **5** V
